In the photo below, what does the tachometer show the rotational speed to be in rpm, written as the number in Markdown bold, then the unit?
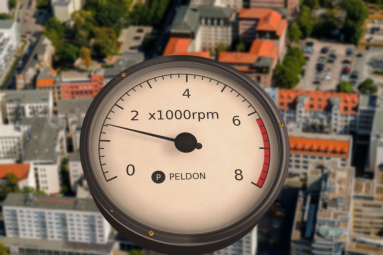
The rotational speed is **1400** rpm
